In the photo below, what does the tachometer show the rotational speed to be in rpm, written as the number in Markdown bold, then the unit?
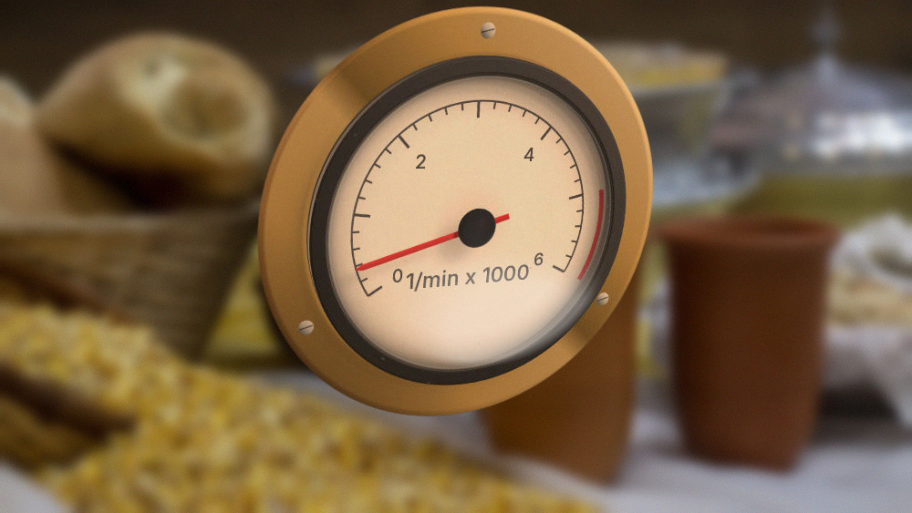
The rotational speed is **400** rpm
